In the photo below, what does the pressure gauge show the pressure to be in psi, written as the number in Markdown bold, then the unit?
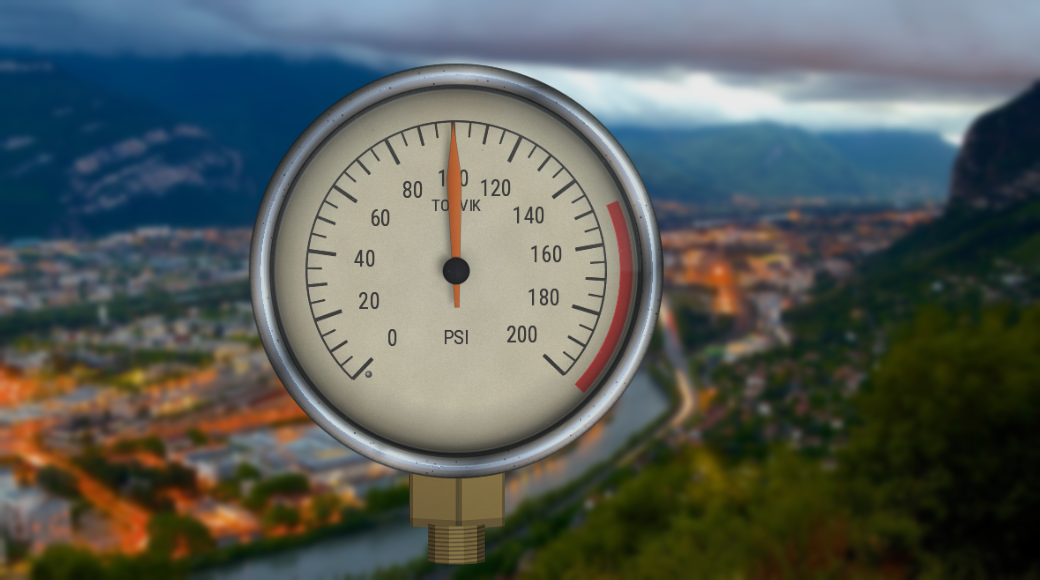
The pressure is **100** psi
